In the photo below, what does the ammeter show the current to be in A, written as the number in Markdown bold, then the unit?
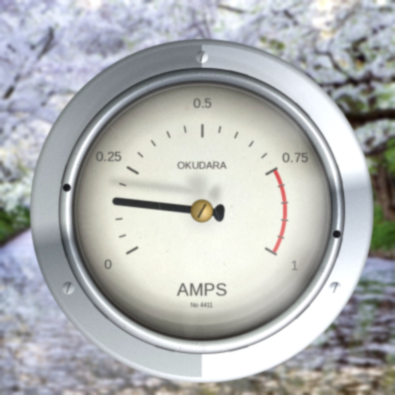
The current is **0.15** A
